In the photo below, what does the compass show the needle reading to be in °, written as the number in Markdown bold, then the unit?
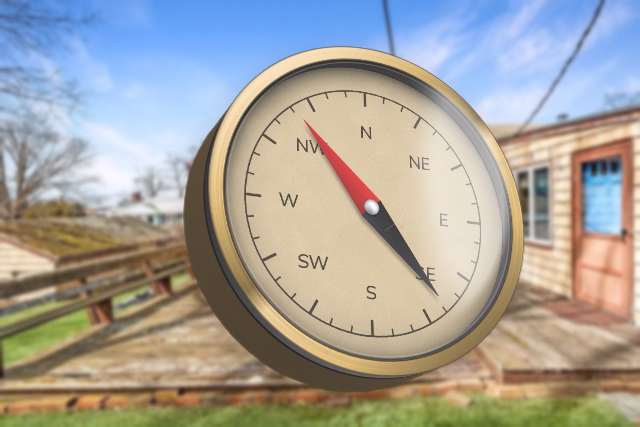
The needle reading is **320** °
